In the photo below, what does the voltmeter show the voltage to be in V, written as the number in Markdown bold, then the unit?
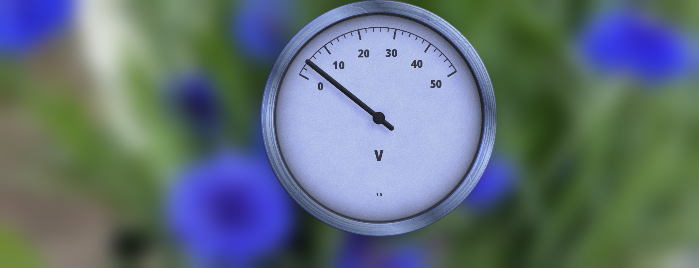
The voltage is **4** V
